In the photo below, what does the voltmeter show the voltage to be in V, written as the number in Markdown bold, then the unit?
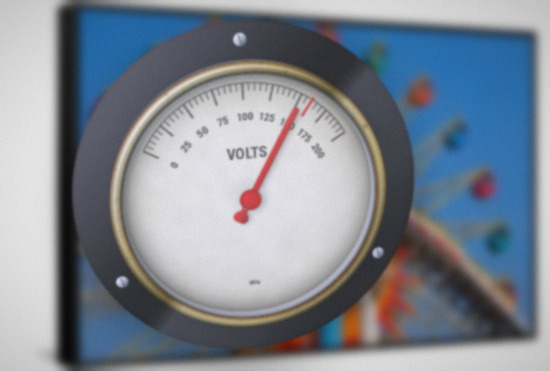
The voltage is **150** V
